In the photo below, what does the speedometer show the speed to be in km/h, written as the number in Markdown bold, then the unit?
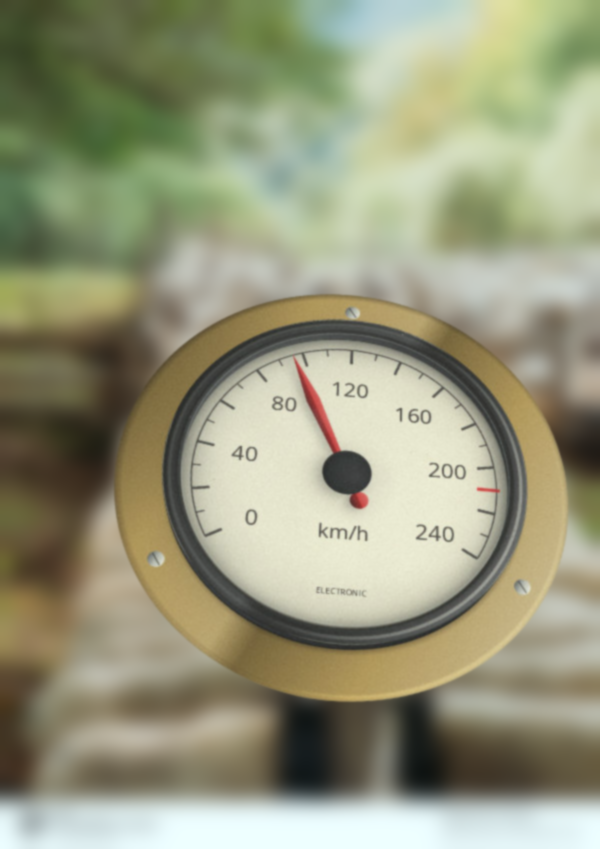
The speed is **95** km/h
